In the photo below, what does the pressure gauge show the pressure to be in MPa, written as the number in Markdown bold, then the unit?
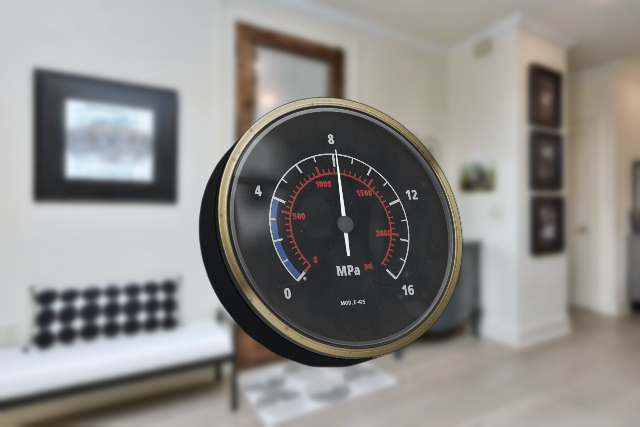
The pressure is **8** MPa
